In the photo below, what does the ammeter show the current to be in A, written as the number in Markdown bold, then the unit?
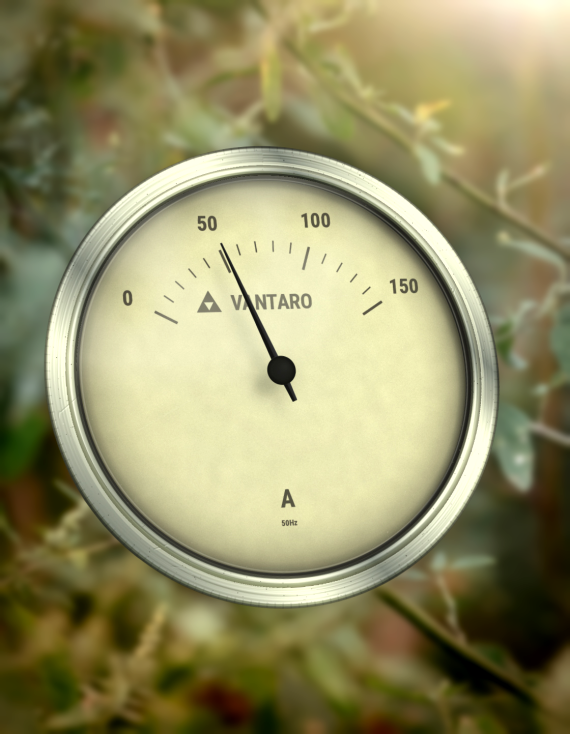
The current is **50** A
